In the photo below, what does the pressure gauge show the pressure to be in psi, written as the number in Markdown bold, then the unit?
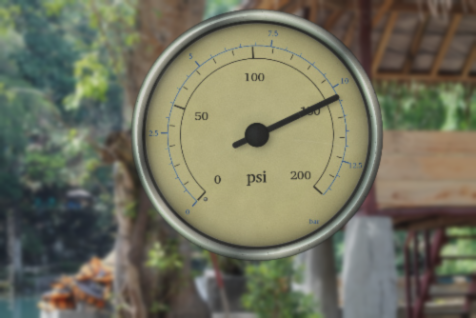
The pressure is **150** psi
